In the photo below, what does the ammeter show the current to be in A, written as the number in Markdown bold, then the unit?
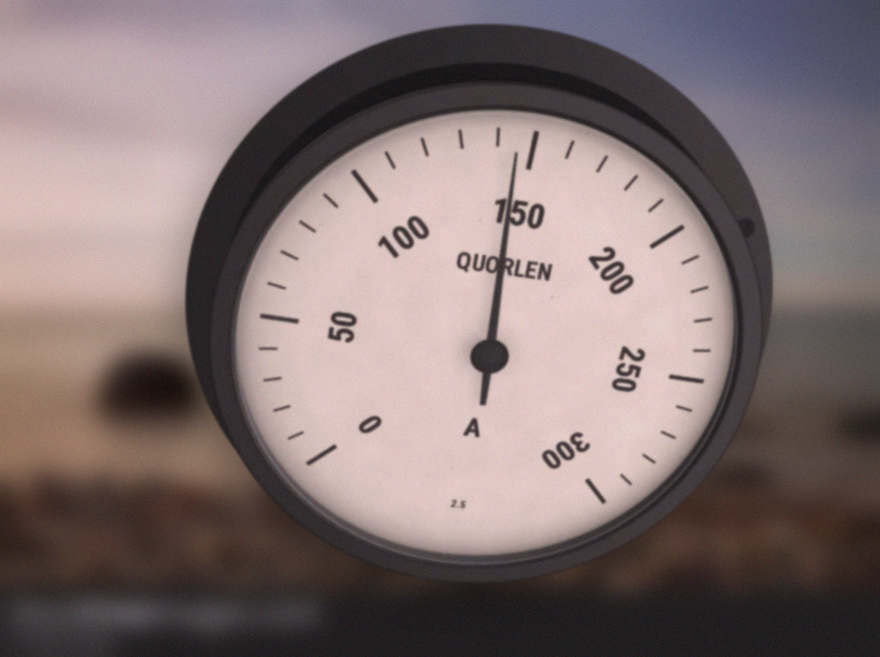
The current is **145** A
